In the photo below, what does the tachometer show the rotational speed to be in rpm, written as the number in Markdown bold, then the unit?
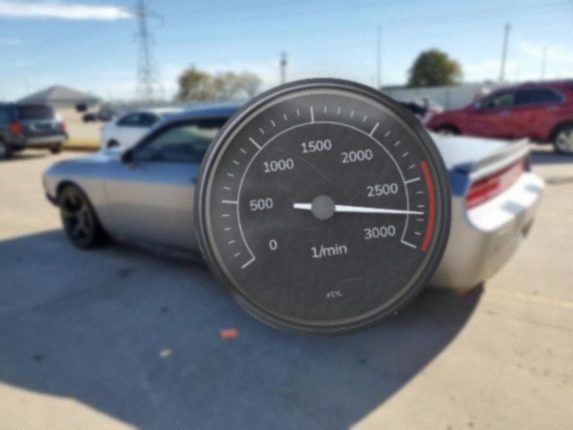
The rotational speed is **2750** rpm
